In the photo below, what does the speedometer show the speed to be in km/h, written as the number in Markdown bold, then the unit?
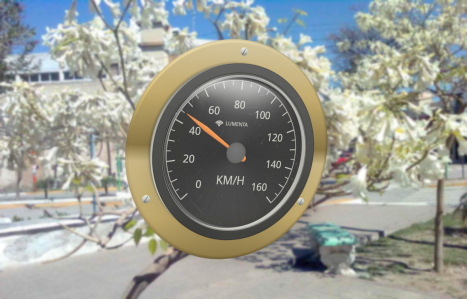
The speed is **45** km/h
